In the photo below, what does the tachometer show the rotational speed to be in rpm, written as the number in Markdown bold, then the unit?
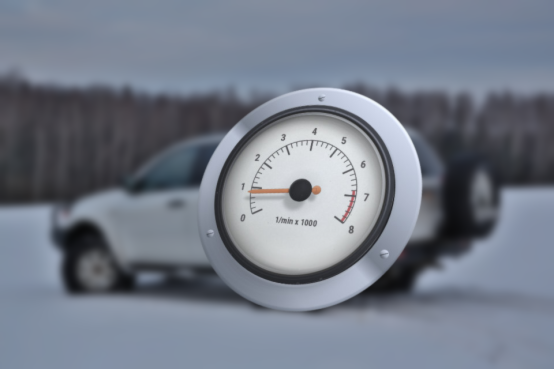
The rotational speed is **800** rpm
